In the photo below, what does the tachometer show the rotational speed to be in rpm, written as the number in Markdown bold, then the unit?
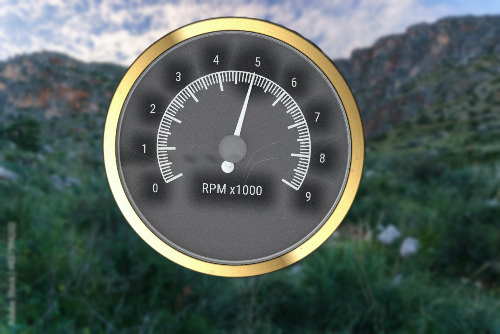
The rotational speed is **5000** rpm
